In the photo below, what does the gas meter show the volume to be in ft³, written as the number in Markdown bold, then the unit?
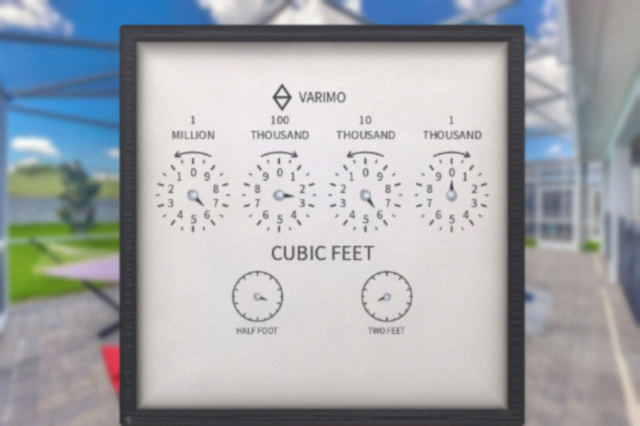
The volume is **626000** ft³
